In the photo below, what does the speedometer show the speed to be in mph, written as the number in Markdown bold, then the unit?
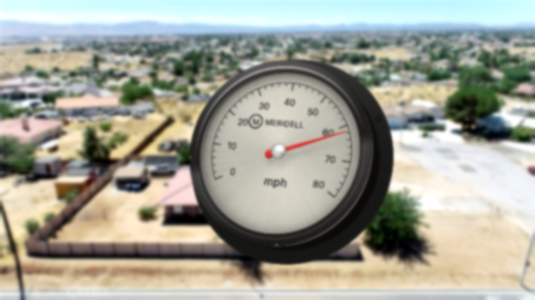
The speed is **62** mph
